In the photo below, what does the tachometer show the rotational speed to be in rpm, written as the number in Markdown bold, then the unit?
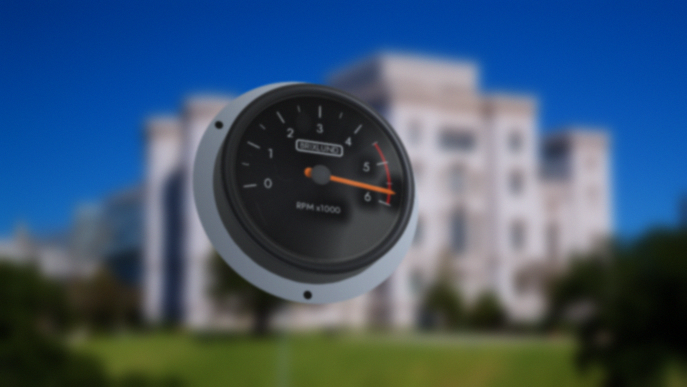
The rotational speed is **5750** rpm
